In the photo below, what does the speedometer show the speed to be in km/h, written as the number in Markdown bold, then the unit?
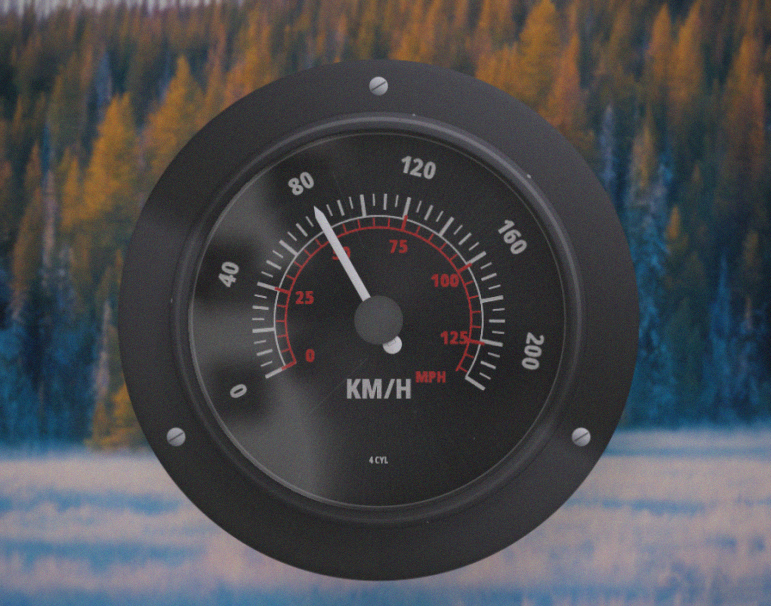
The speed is **80** km/h
